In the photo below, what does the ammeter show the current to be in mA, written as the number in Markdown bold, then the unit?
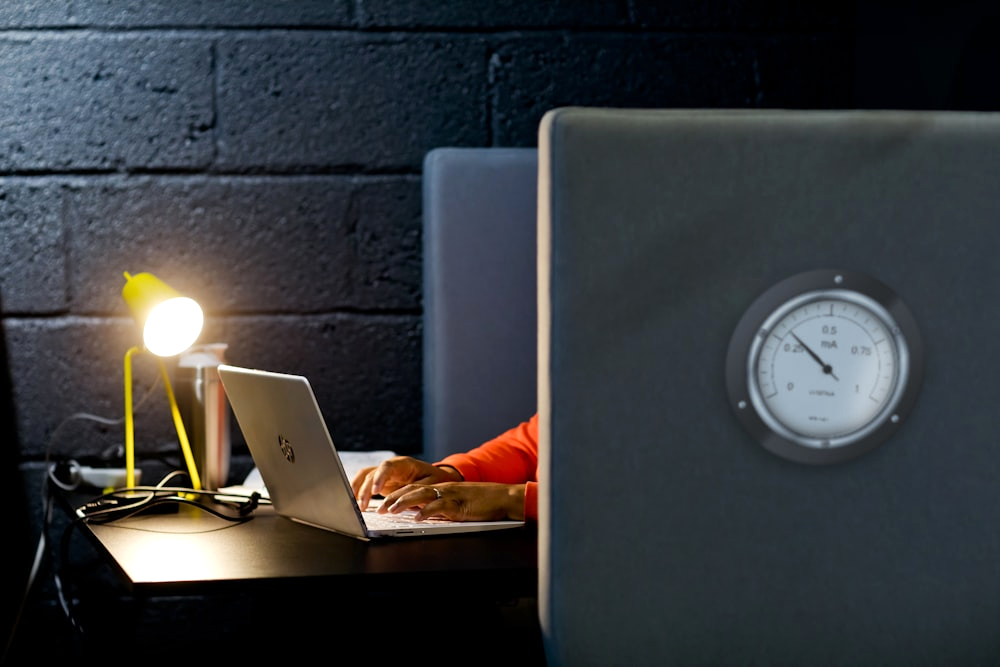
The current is **0.3** mA
